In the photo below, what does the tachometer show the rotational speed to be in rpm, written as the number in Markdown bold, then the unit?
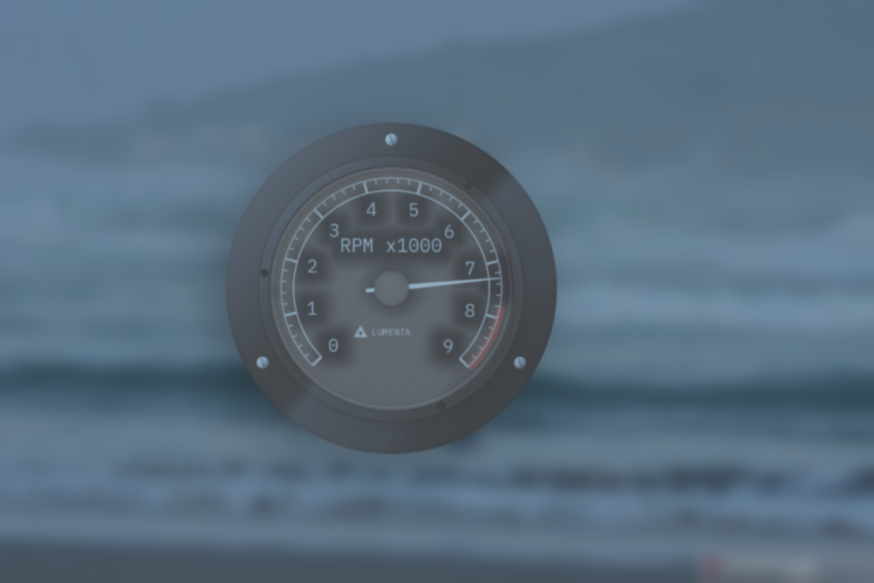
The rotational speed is **7300** rpm
